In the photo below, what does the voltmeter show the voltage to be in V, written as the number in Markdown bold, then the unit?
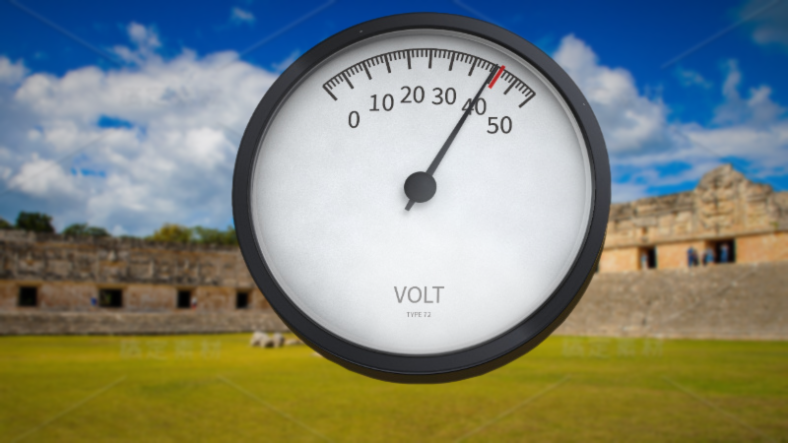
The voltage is **40** V
